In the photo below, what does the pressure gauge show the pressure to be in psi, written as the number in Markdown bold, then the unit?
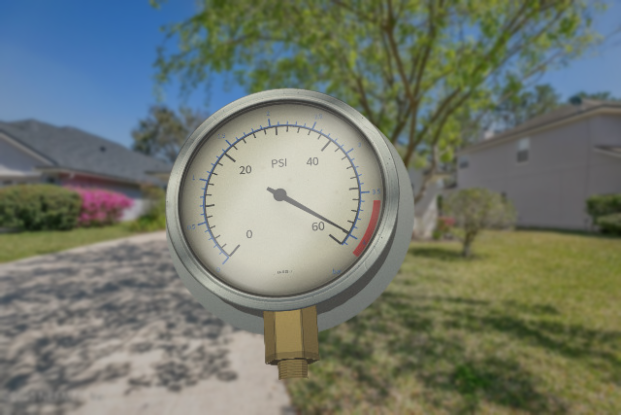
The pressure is **58** psi
